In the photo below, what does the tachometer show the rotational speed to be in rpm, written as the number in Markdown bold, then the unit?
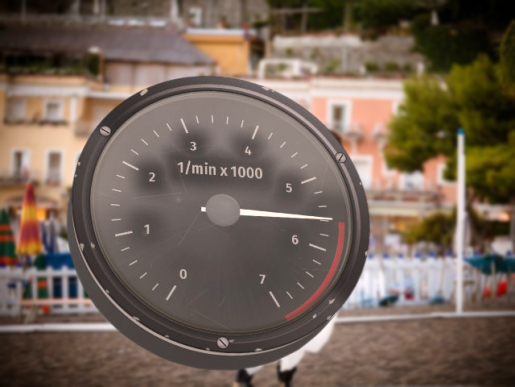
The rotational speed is **5600** rpm
